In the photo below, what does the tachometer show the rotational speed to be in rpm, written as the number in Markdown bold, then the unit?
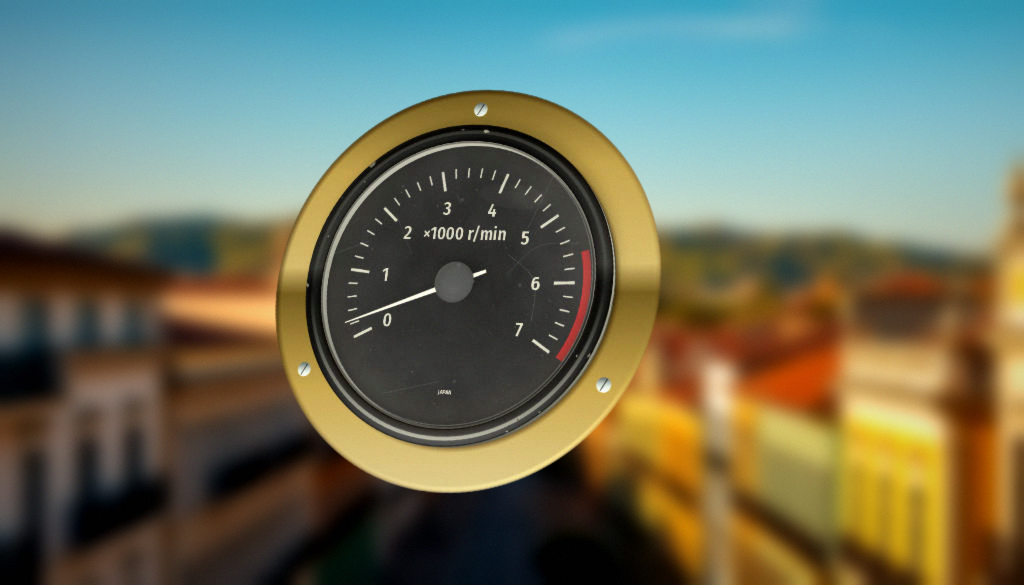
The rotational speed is **200** rpm
